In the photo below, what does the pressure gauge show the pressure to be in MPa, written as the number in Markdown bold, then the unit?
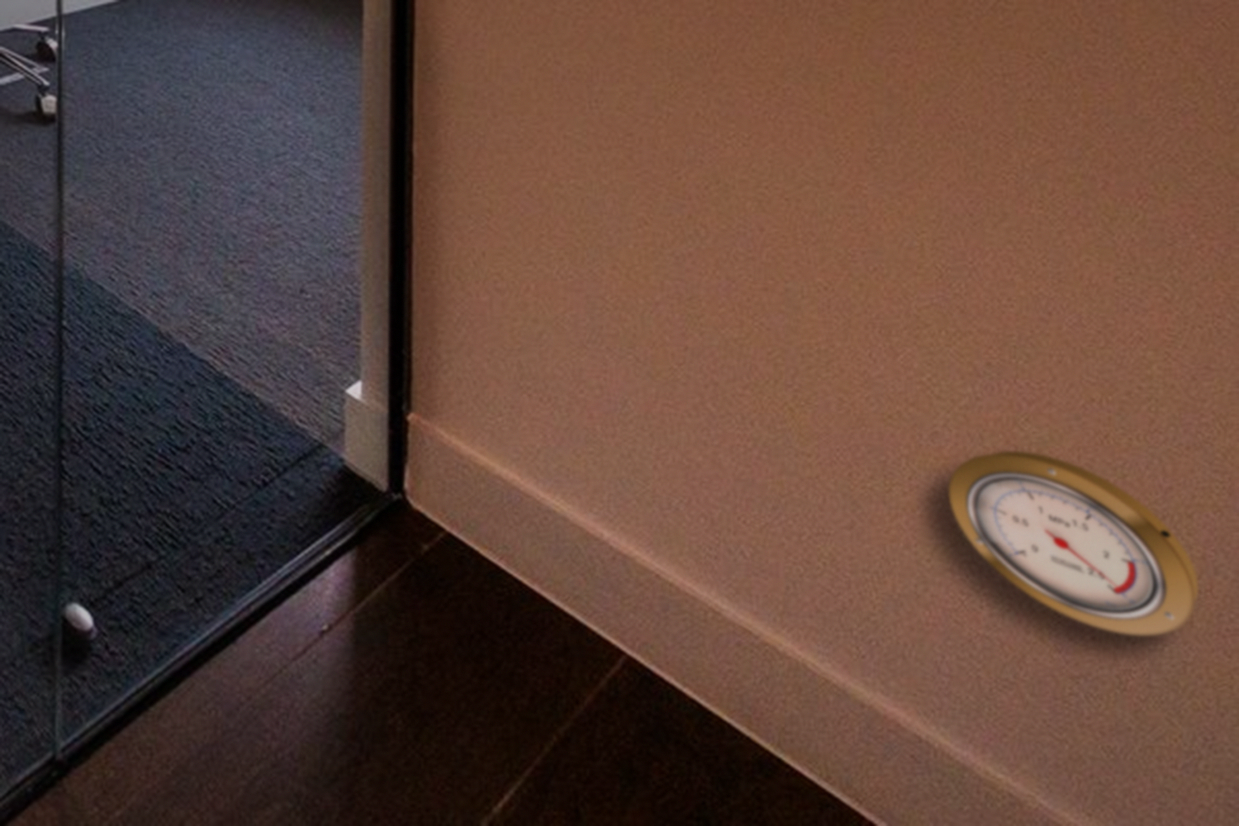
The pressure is **2.4** MPa
